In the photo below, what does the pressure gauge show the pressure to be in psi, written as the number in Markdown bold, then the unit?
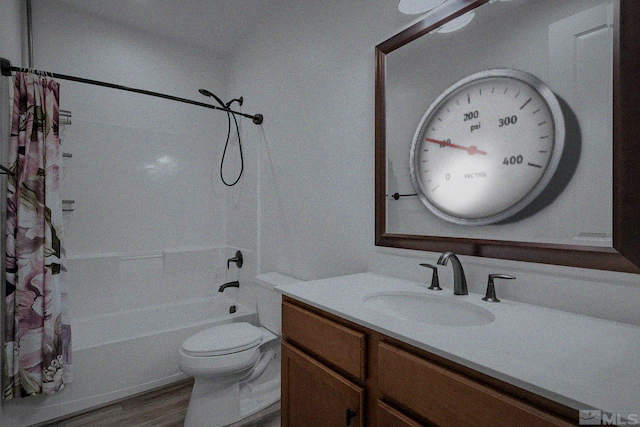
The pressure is **100** psi
